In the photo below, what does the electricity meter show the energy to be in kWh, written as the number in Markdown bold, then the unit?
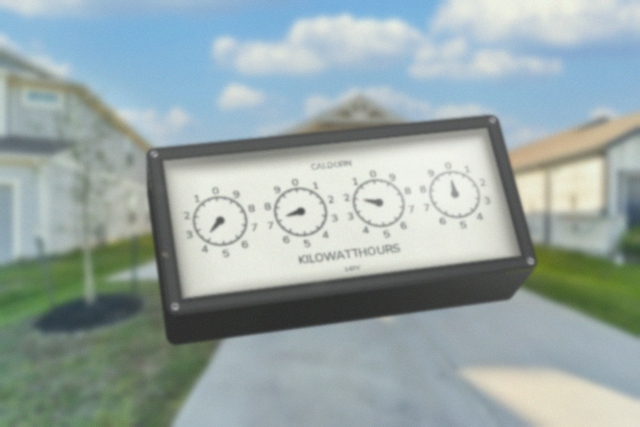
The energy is **3720** kWh
